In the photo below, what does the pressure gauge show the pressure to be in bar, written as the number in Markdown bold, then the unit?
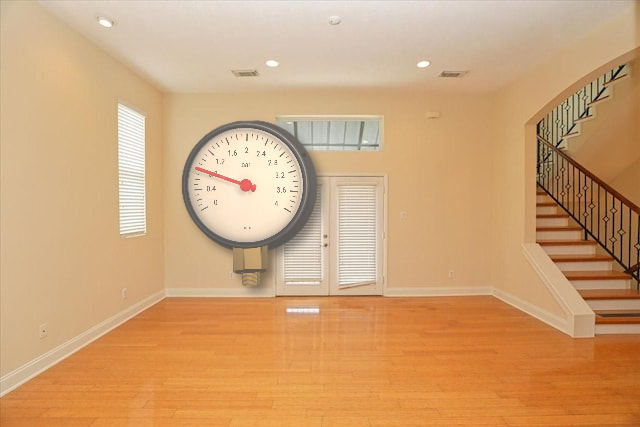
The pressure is **0.8** bar
